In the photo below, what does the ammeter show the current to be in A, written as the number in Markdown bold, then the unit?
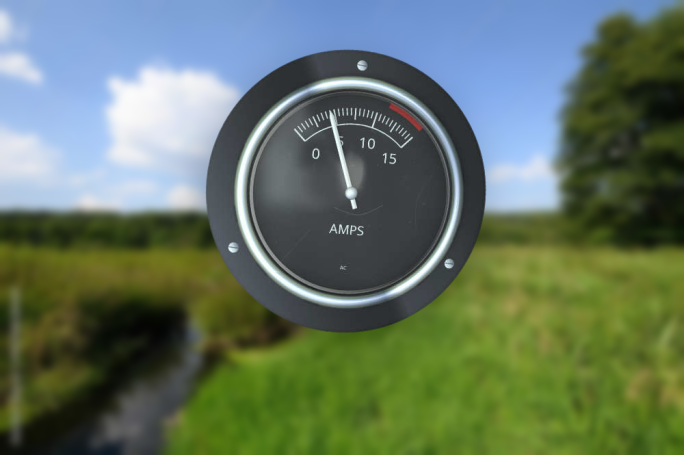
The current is **4.5** A
